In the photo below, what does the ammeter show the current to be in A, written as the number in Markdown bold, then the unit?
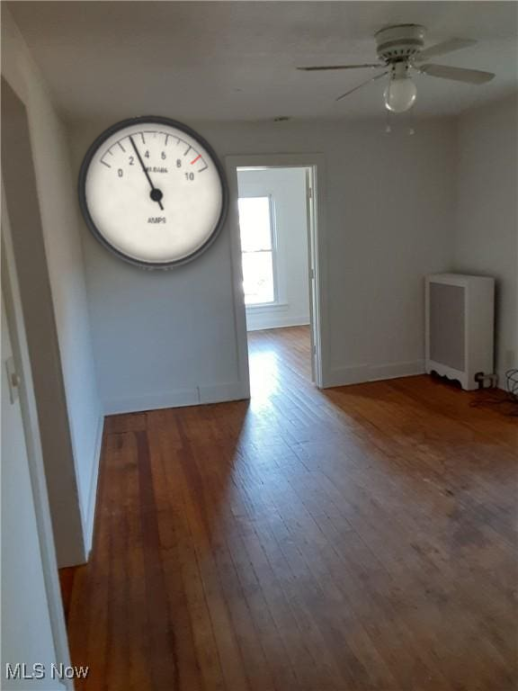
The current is **3** A
